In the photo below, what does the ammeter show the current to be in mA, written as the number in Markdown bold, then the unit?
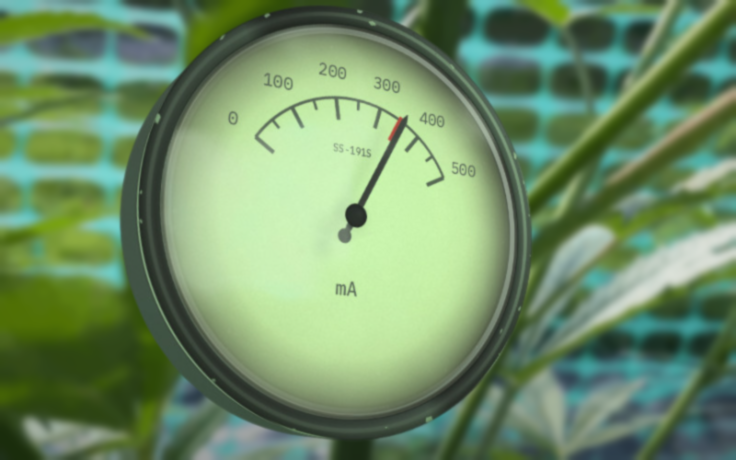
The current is **350** mA
